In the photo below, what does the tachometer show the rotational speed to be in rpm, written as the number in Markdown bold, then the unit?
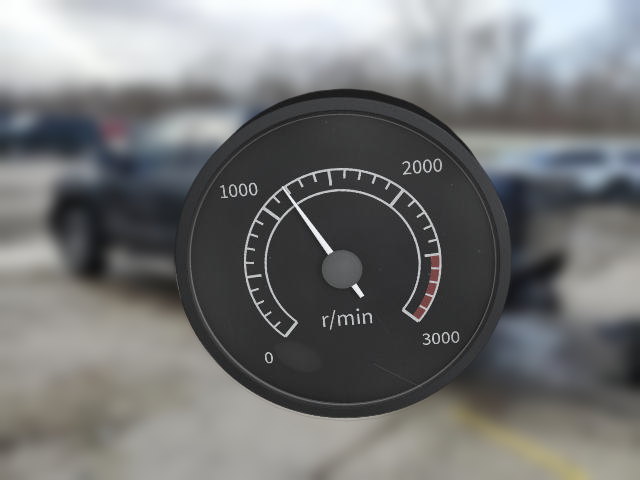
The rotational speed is **1200** rpm
